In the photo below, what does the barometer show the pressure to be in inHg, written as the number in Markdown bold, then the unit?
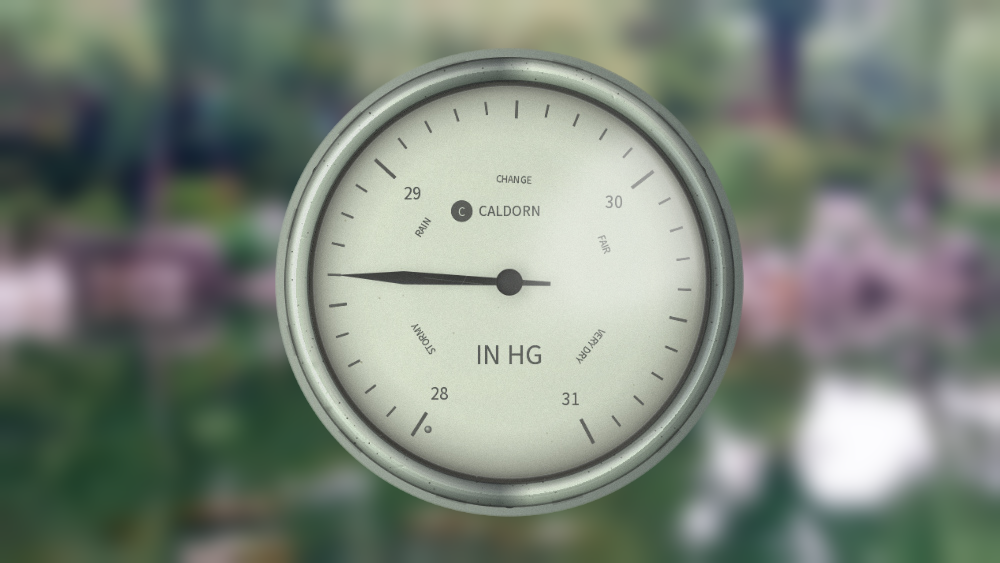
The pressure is **28.6** inHg
